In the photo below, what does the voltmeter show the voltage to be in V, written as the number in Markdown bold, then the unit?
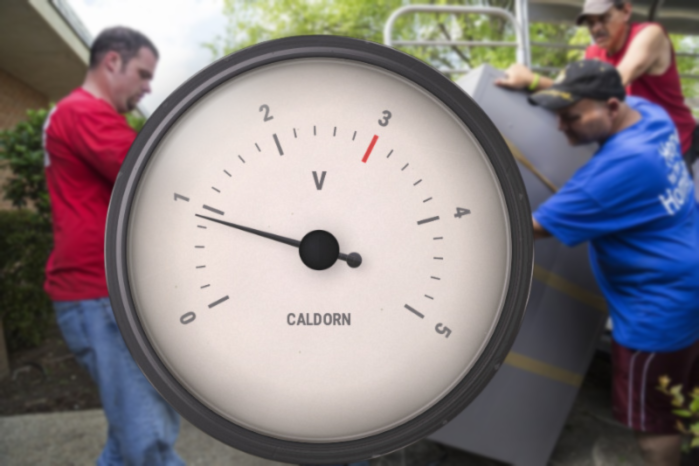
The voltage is **0.9** V
